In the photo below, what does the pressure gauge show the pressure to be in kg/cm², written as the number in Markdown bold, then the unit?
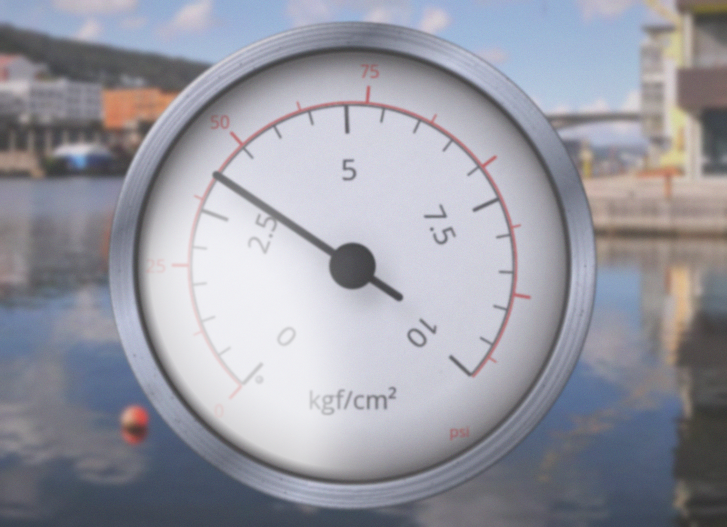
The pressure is **3** kg/cm²
